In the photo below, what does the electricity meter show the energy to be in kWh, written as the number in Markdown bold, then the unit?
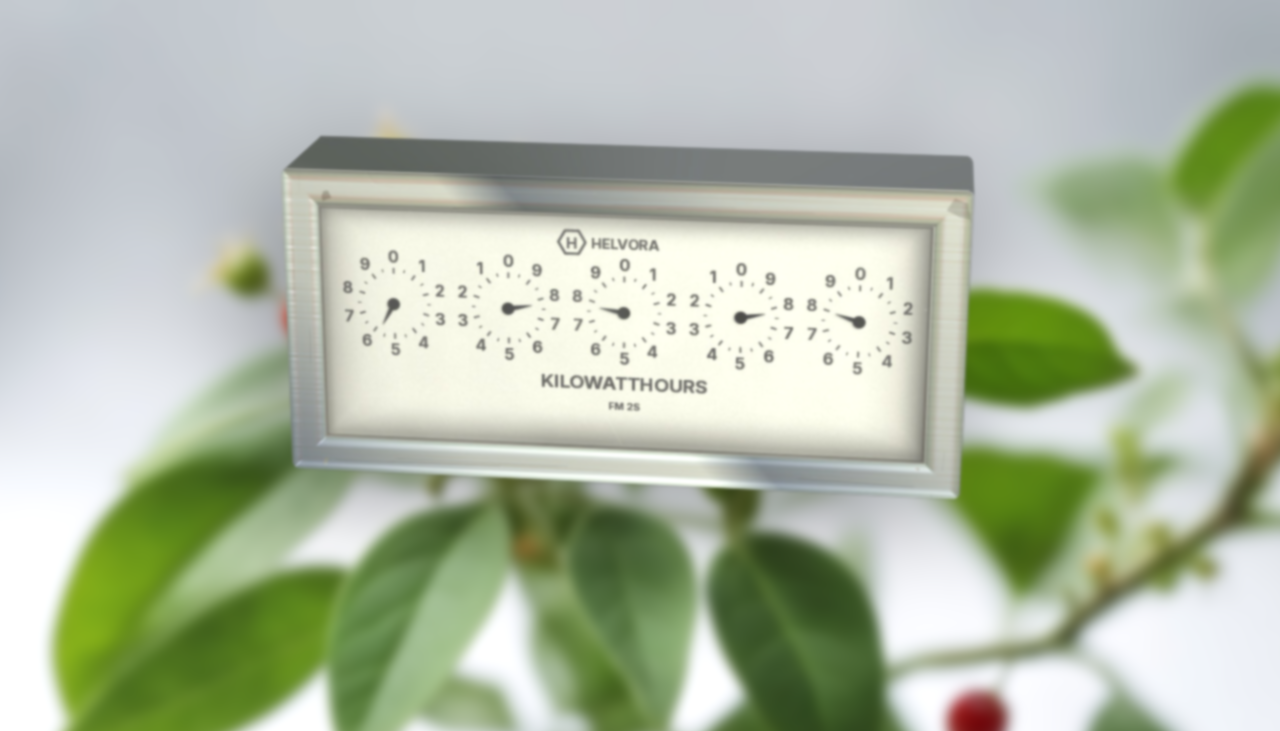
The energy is **57778** kWh
